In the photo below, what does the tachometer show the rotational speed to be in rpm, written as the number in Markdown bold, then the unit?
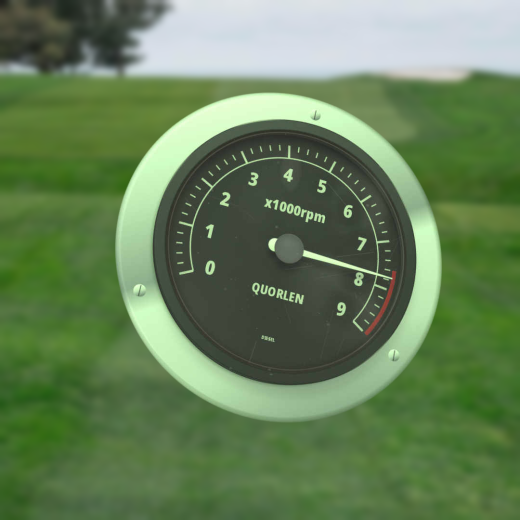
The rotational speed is **7800** rpm
